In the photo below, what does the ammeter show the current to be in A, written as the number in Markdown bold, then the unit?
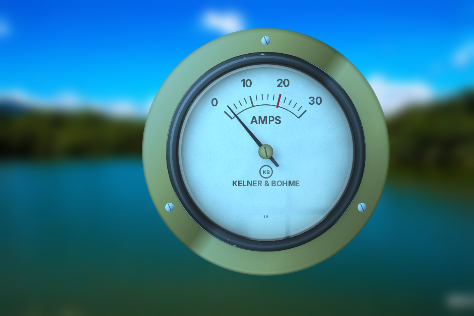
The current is **2** A
